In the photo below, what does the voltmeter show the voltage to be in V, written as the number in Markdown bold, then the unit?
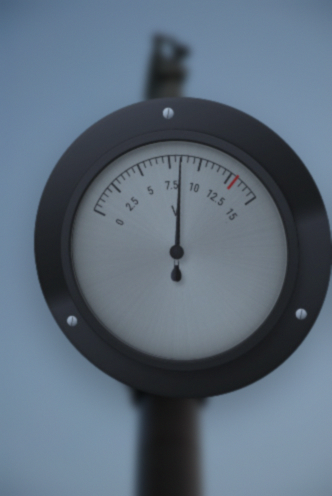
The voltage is **8.5** V
